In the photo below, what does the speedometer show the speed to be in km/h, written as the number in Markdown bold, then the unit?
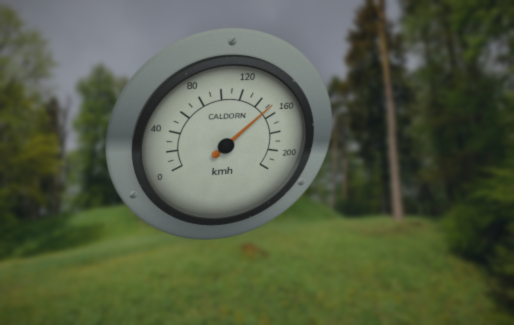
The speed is **150** km/h
